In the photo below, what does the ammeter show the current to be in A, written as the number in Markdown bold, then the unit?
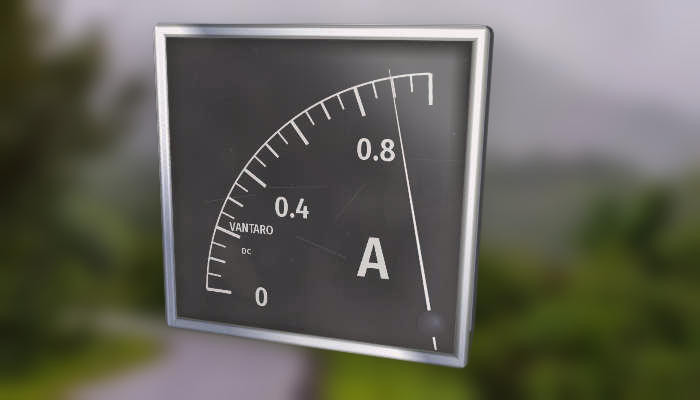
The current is **0.9** A
